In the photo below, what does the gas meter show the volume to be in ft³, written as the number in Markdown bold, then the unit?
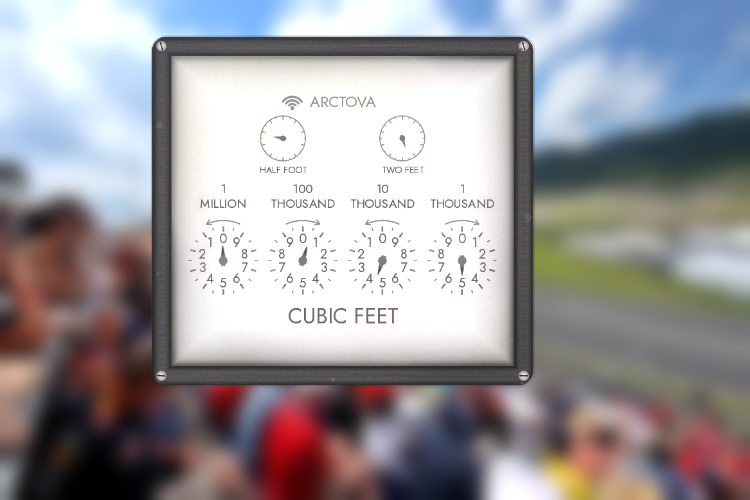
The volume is **4500** ft³
